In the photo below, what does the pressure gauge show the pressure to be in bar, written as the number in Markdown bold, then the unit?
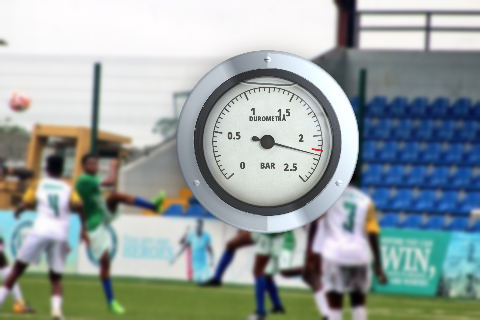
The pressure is **2.2** bar
